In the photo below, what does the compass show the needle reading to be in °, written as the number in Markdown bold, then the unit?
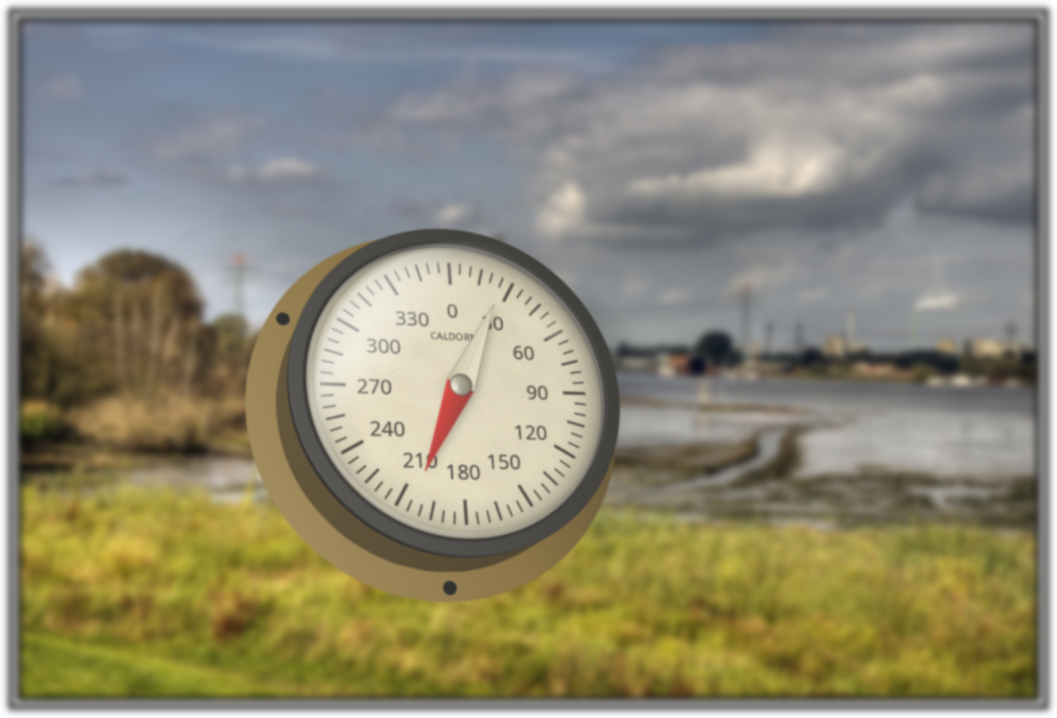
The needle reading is **205** °
